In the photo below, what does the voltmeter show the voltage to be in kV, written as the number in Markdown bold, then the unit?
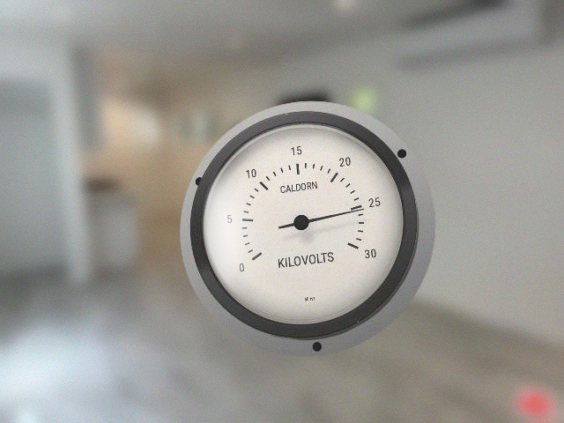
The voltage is **25.5** kV
